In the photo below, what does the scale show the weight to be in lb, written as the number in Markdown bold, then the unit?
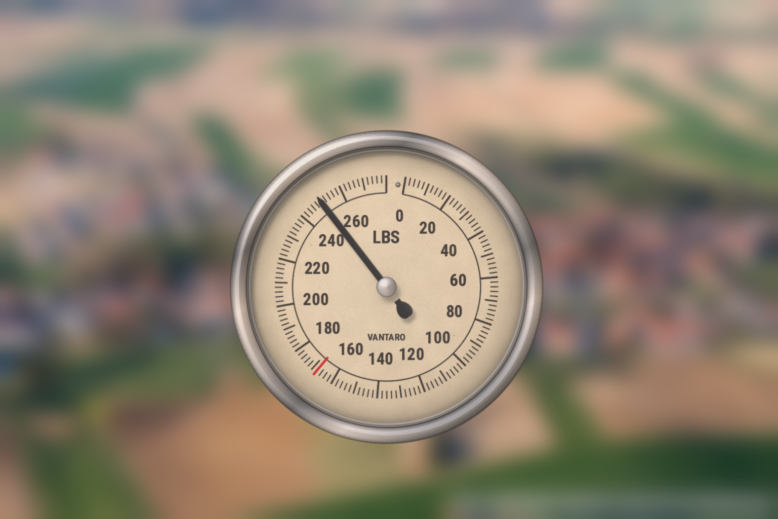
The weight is **250** lb
